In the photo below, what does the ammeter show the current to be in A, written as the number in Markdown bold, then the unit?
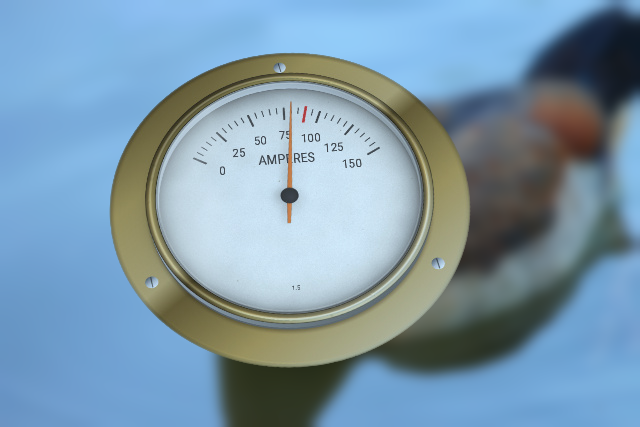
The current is **80** A
